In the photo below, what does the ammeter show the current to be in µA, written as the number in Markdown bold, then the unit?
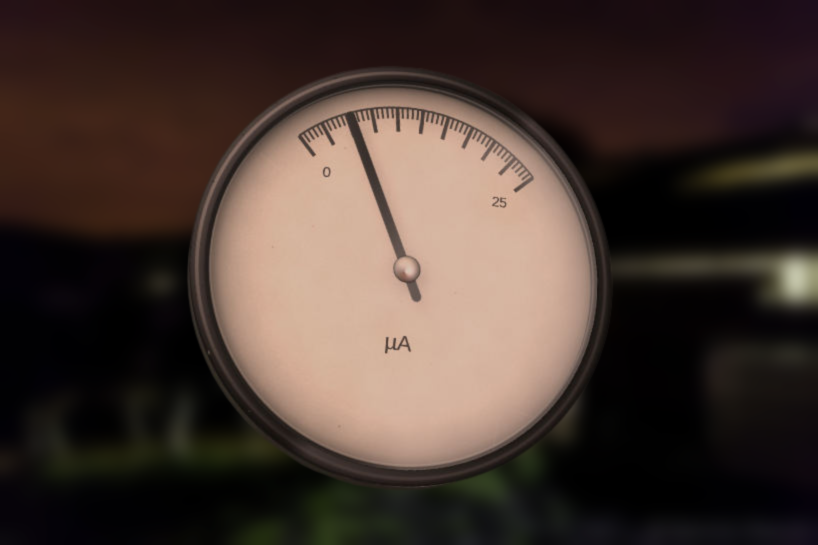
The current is **5** µA
